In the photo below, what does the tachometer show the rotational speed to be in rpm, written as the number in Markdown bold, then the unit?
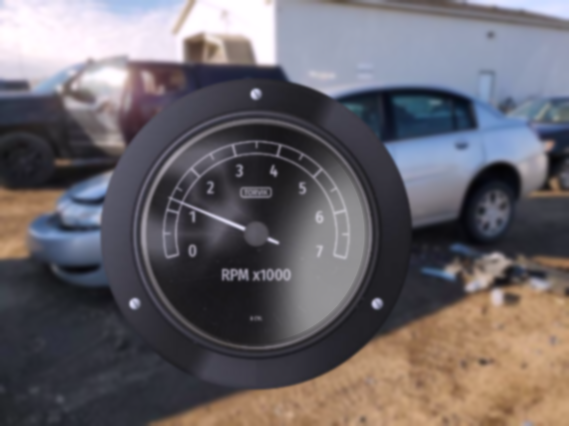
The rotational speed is **1250** rpm
